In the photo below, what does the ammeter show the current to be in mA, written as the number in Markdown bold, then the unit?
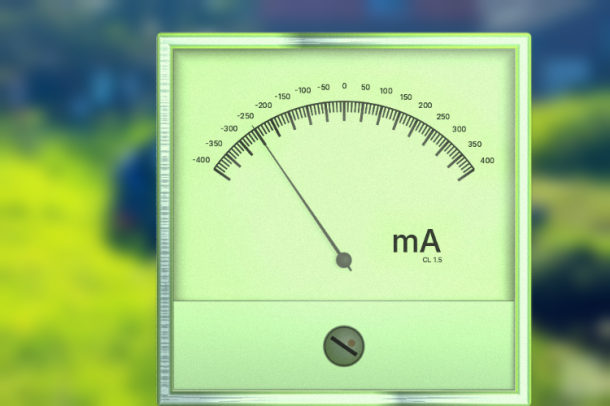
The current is **-250** mA
